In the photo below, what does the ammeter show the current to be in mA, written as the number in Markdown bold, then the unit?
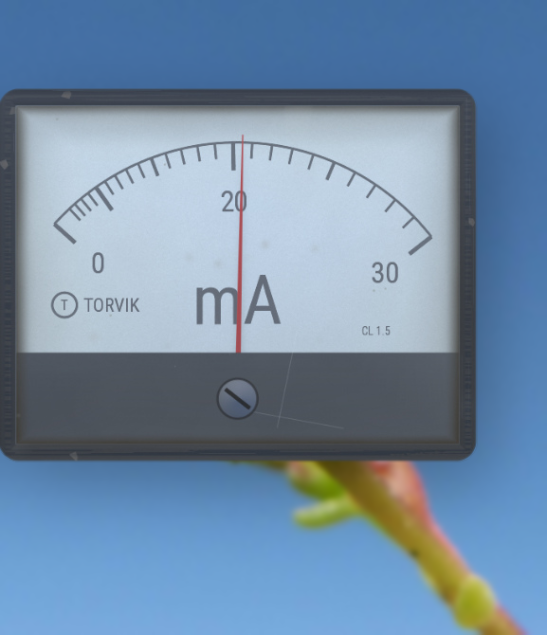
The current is **20.5** mA
